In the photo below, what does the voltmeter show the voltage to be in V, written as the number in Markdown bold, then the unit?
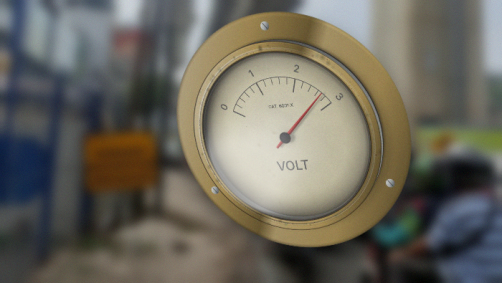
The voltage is **2.7** V
